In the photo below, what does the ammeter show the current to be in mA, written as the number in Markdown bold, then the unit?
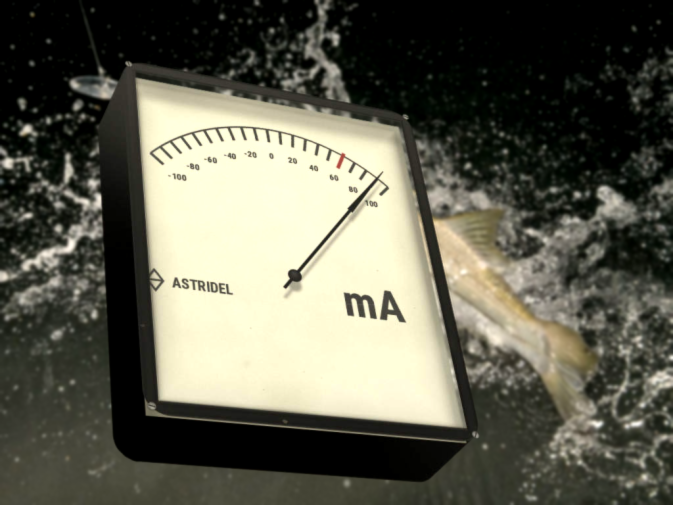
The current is **90** mA
